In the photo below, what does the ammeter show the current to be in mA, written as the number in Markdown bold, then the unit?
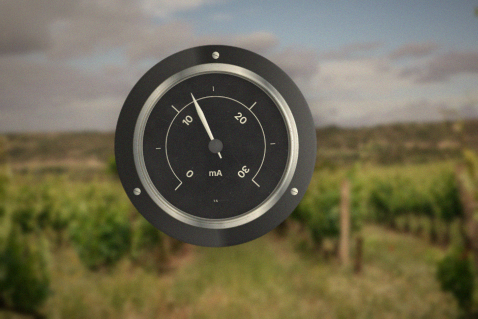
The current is **12.5** mA
